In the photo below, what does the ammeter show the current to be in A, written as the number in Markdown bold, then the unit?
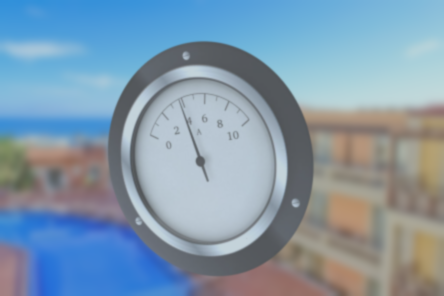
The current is **4** A
